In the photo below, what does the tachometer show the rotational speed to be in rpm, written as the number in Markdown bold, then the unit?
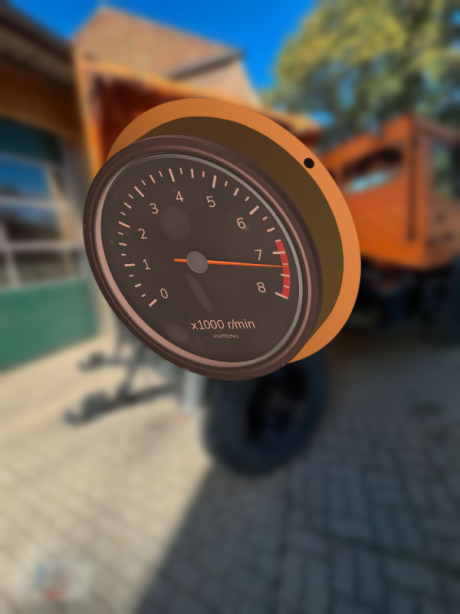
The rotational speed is **7250** rpm
